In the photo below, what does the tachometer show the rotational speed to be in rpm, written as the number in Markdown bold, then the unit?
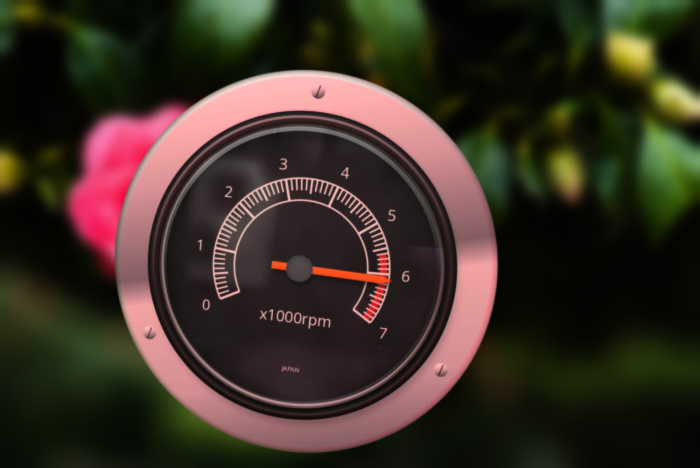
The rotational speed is **6100** rpm
